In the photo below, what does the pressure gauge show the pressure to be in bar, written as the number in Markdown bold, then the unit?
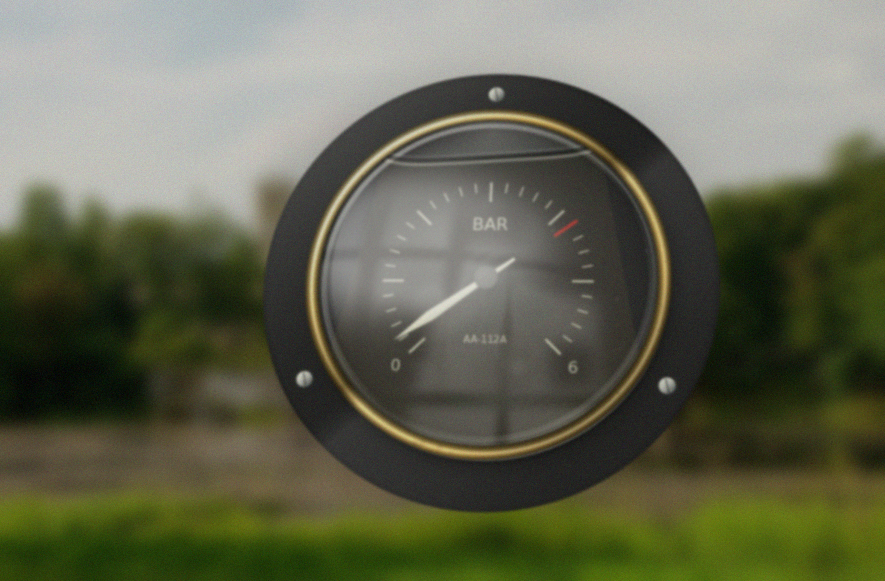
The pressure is **0.2** bar
